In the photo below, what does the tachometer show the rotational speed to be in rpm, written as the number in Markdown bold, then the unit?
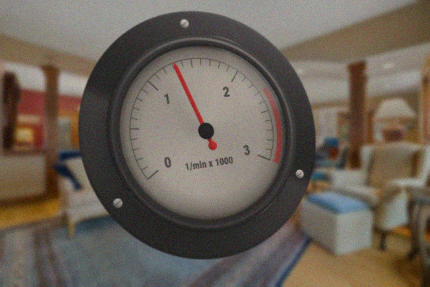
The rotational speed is **1300** rpm
